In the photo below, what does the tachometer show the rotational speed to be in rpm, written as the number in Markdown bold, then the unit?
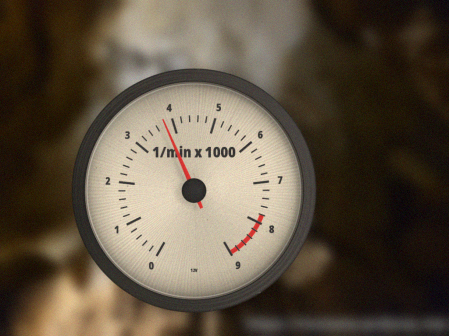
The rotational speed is **3800** rpm
